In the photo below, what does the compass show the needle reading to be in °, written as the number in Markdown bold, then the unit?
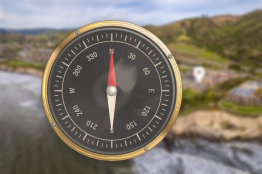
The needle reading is **0** °
